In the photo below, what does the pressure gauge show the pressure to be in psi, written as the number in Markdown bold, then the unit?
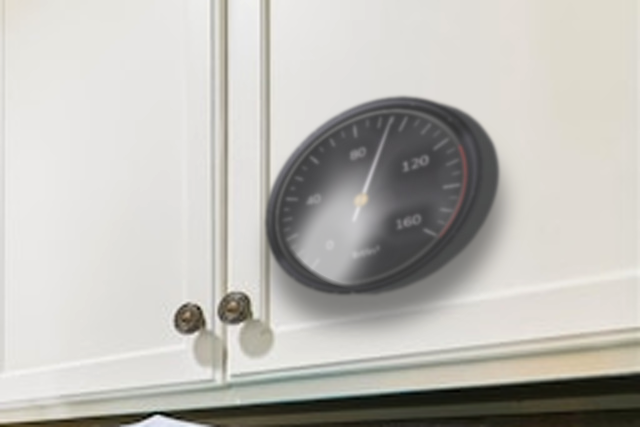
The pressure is **95** psi
